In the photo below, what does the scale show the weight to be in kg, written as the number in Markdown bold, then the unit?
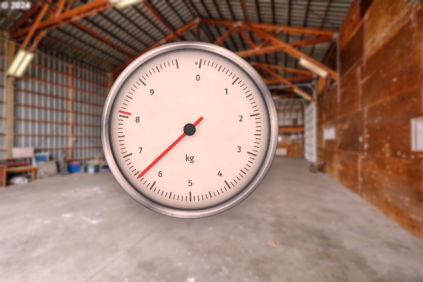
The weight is **6.4** kg
